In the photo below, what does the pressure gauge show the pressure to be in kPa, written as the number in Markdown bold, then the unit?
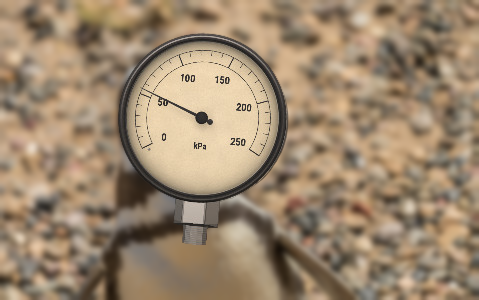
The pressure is **55** kPa
